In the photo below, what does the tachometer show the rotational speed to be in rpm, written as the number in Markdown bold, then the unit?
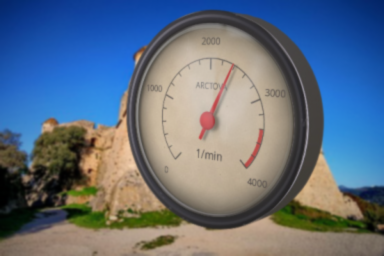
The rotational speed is **2400** rpm
